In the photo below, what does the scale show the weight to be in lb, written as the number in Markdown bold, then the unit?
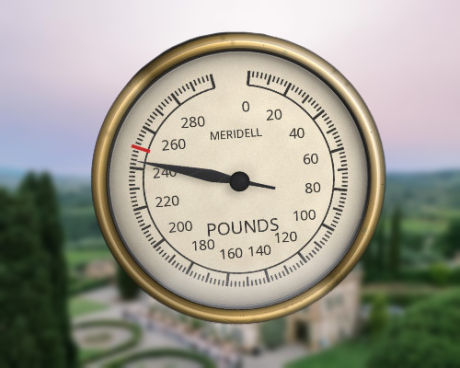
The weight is **244** lb
